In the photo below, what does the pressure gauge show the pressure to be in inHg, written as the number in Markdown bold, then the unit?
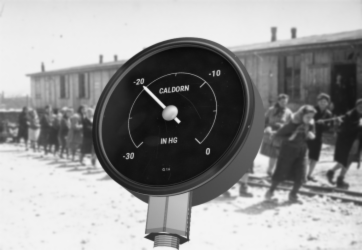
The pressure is **-20** inHg
